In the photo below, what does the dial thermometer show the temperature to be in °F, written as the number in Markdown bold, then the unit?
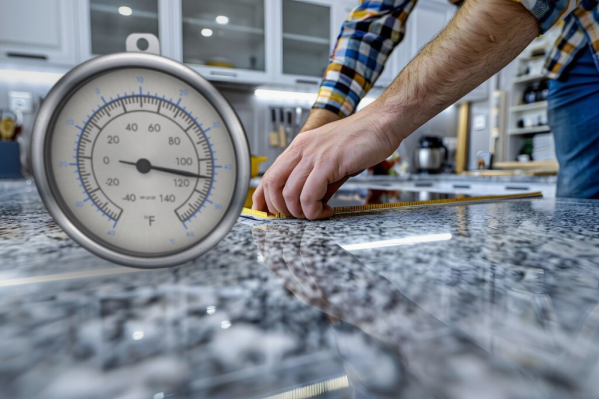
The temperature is **110** °F
